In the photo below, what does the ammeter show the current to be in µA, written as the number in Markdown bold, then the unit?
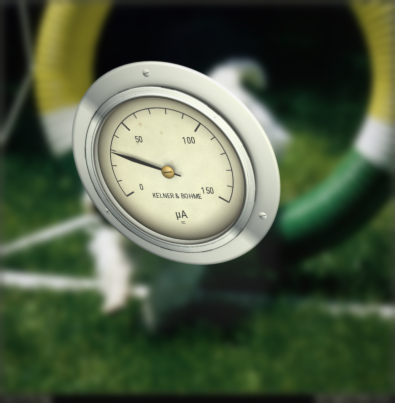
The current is **30** µA
